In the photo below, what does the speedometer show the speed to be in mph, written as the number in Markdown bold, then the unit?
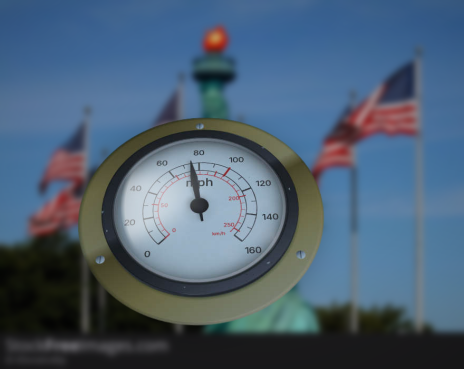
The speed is **75** mph
